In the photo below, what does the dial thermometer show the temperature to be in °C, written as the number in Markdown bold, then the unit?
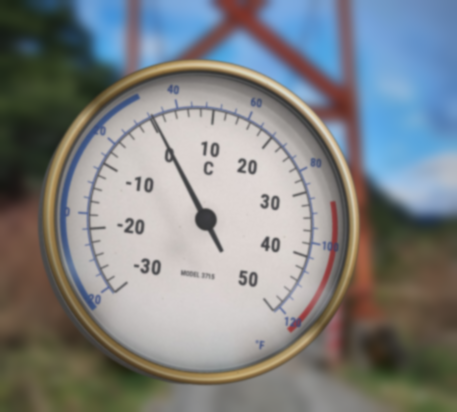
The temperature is **0** °C
